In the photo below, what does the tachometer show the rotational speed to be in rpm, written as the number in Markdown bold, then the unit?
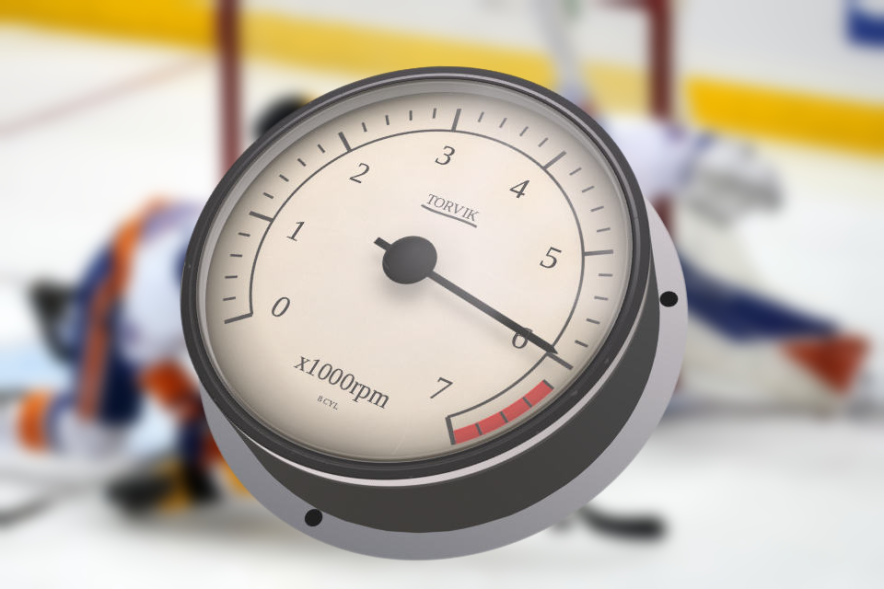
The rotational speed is **6000** rpm
